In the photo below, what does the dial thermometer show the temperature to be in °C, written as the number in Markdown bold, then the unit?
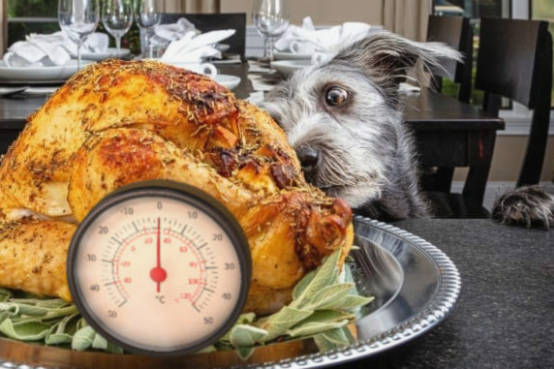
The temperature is **0** °C
